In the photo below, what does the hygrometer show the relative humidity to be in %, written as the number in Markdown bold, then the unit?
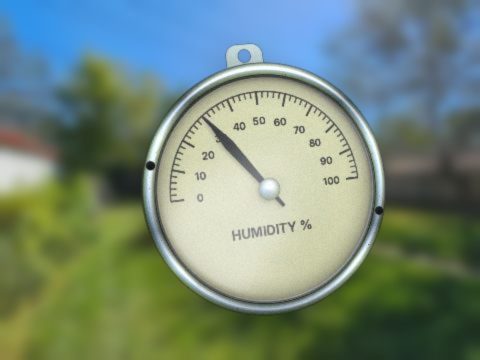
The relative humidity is **30** %
